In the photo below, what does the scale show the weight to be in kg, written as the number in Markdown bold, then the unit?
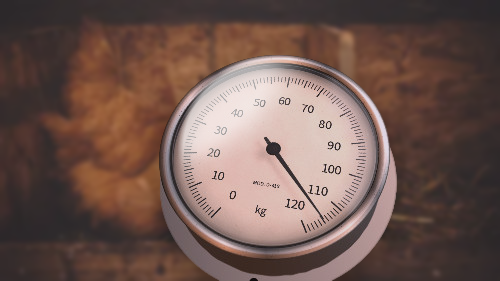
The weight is **115** kg
